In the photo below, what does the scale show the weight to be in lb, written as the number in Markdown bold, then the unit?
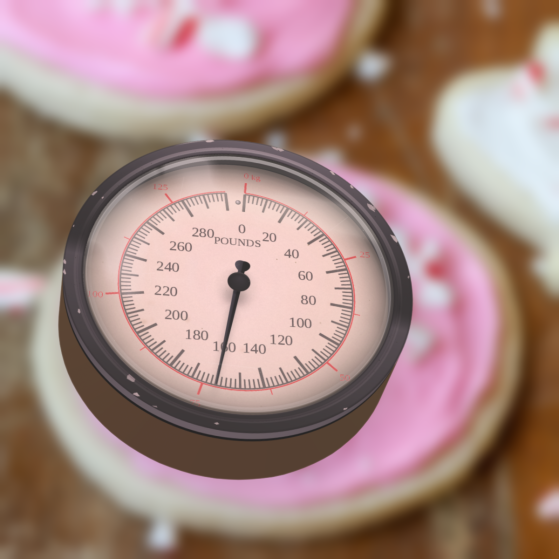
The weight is **160** lb
